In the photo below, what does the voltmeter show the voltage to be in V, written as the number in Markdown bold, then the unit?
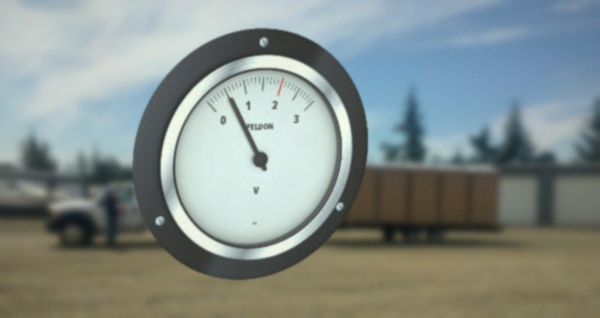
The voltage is **0.5** V
